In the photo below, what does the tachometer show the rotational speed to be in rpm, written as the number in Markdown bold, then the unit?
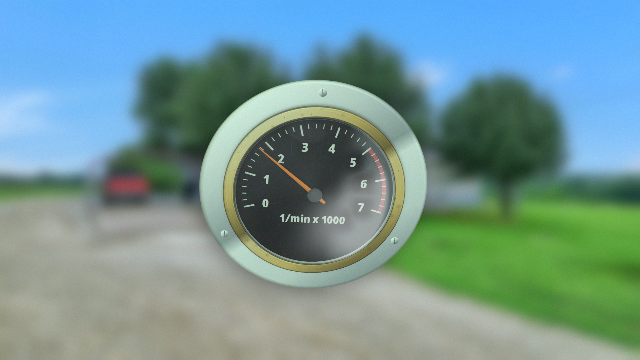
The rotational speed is **1800** rpm
